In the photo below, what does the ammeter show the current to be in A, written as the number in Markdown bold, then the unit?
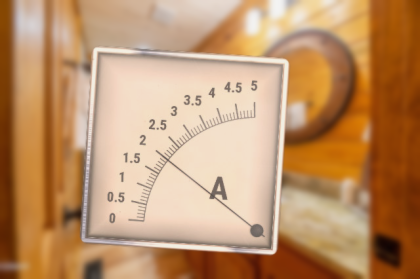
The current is **2** A
